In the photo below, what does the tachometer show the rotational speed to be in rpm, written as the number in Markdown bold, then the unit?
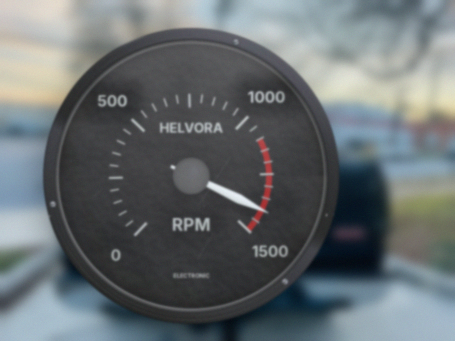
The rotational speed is **1400** rpm
